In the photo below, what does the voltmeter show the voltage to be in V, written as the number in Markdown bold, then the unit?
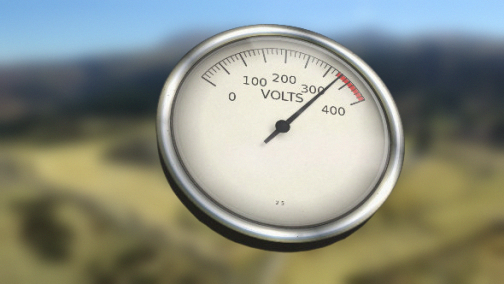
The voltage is **330** V
